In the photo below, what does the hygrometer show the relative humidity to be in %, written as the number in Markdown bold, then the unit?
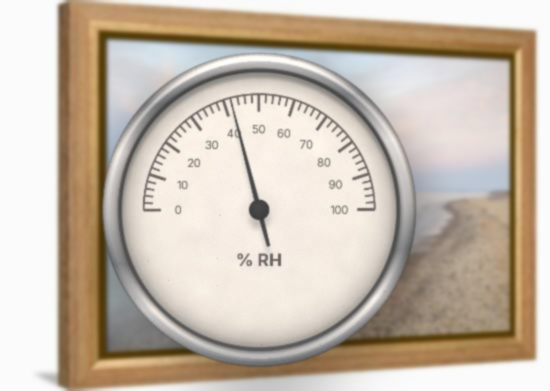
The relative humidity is **42** %
